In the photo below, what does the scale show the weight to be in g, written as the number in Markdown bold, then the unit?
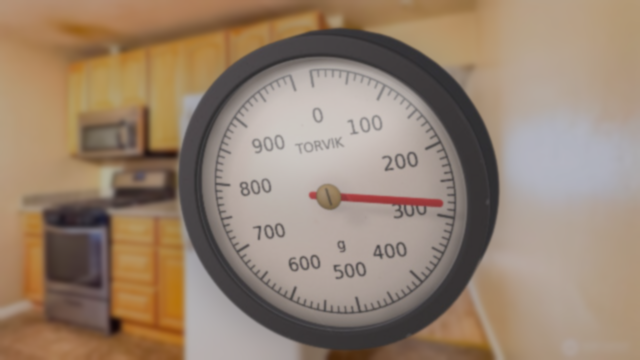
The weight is **280** g
